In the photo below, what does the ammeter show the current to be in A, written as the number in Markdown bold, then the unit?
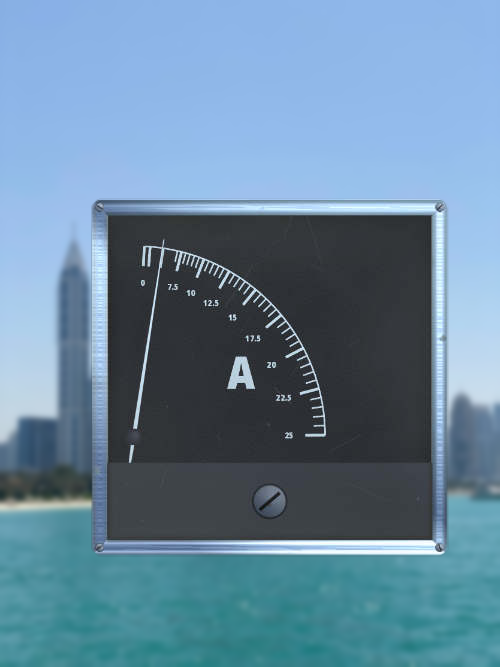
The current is **5** A
